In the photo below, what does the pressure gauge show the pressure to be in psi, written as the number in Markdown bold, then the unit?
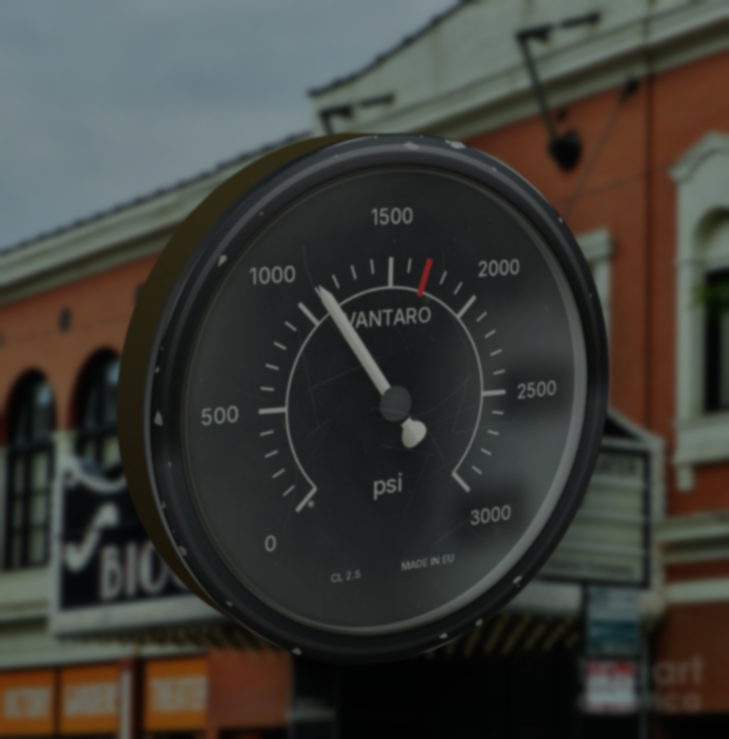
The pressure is **1100** psi
